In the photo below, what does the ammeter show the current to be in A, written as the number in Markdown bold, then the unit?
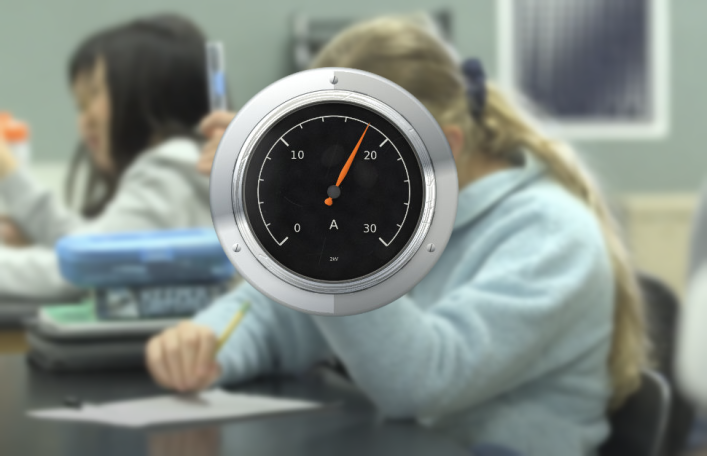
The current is **18** A
